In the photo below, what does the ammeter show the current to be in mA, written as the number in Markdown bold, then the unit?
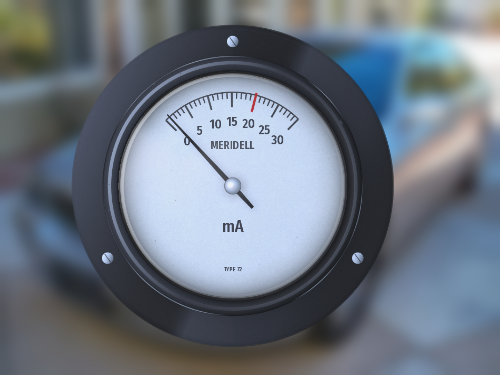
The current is **1** mA
